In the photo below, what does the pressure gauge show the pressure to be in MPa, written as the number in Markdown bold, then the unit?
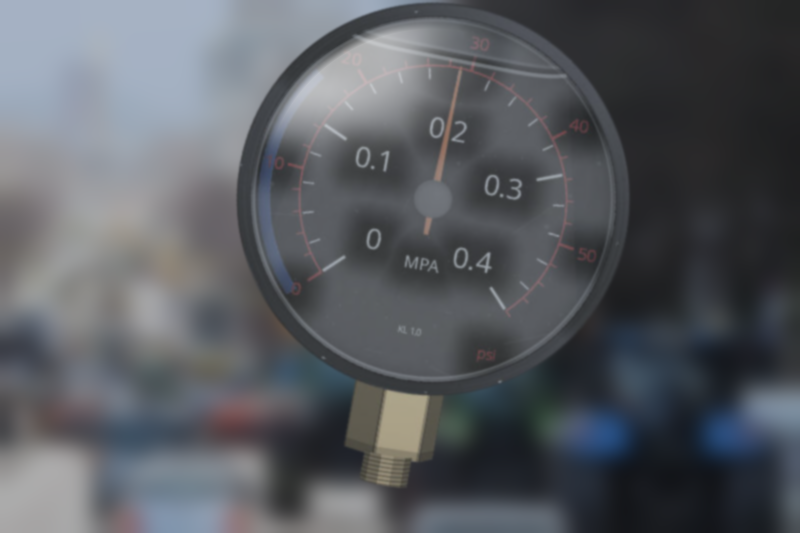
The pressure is **0.2** MPa
